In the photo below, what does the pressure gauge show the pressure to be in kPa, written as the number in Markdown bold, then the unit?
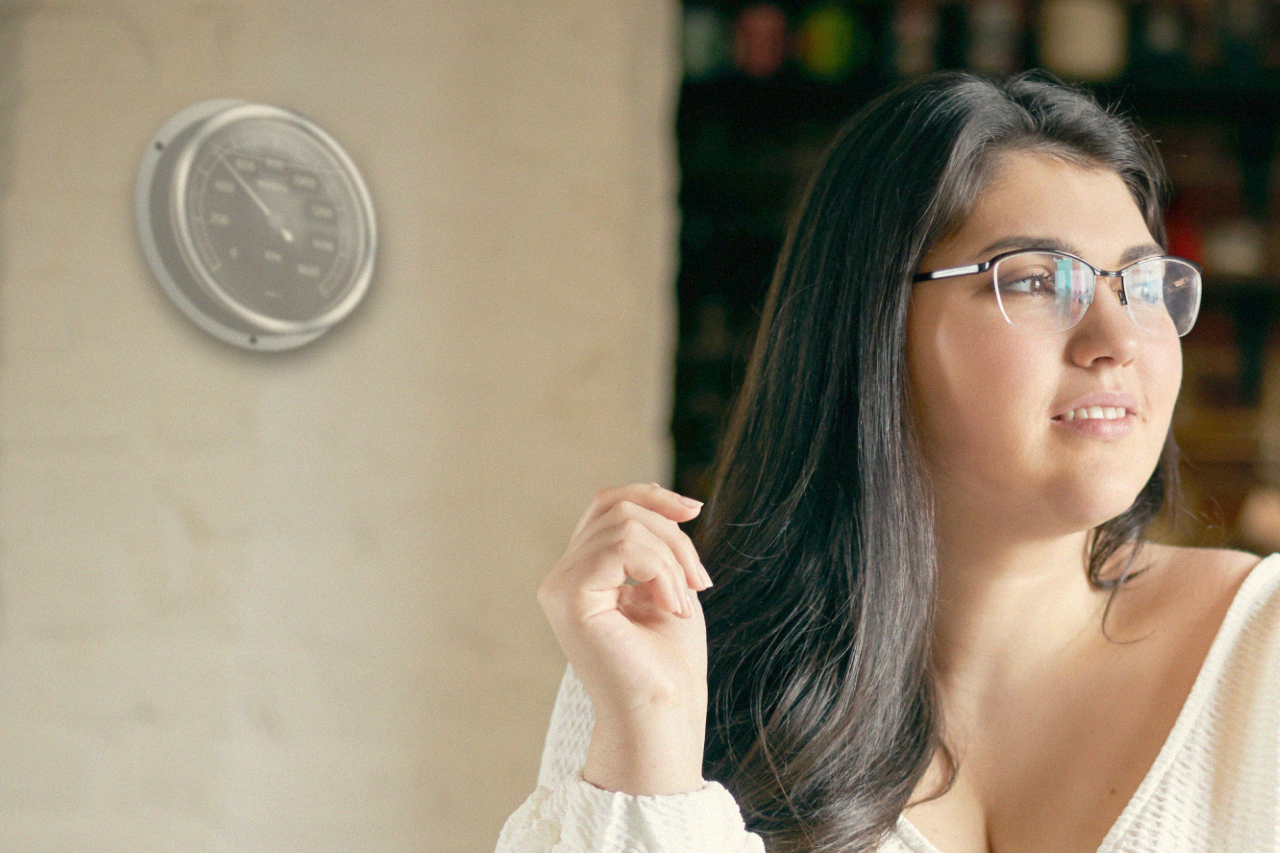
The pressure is **500** kPa
